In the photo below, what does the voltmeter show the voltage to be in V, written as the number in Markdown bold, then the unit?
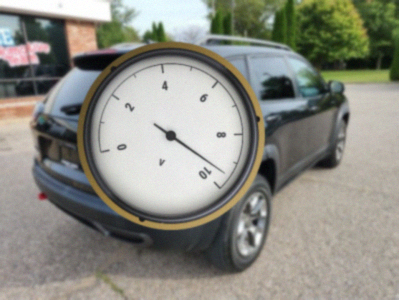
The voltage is **9.5** V
